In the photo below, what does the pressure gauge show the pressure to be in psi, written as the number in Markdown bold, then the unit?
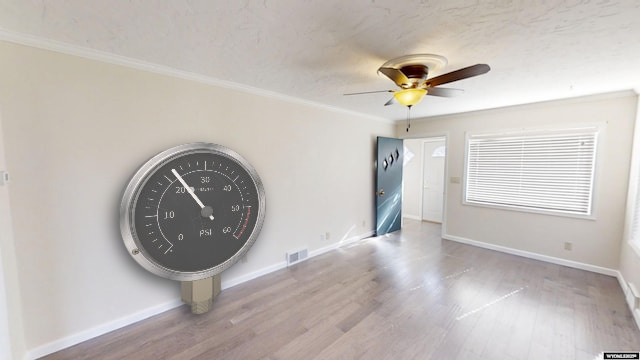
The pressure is **22** psi
